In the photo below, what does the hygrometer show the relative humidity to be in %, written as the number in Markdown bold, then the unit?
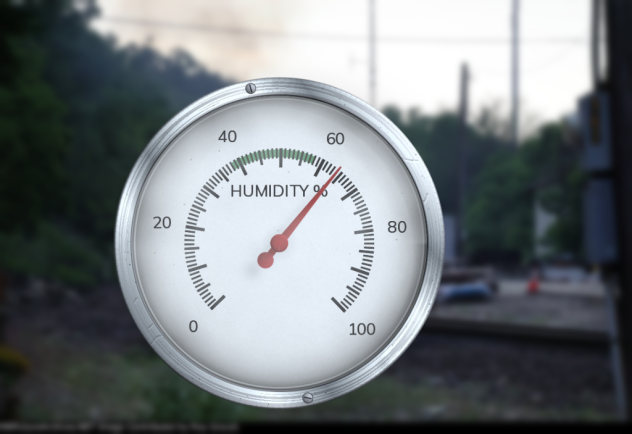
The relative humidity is **64** %
